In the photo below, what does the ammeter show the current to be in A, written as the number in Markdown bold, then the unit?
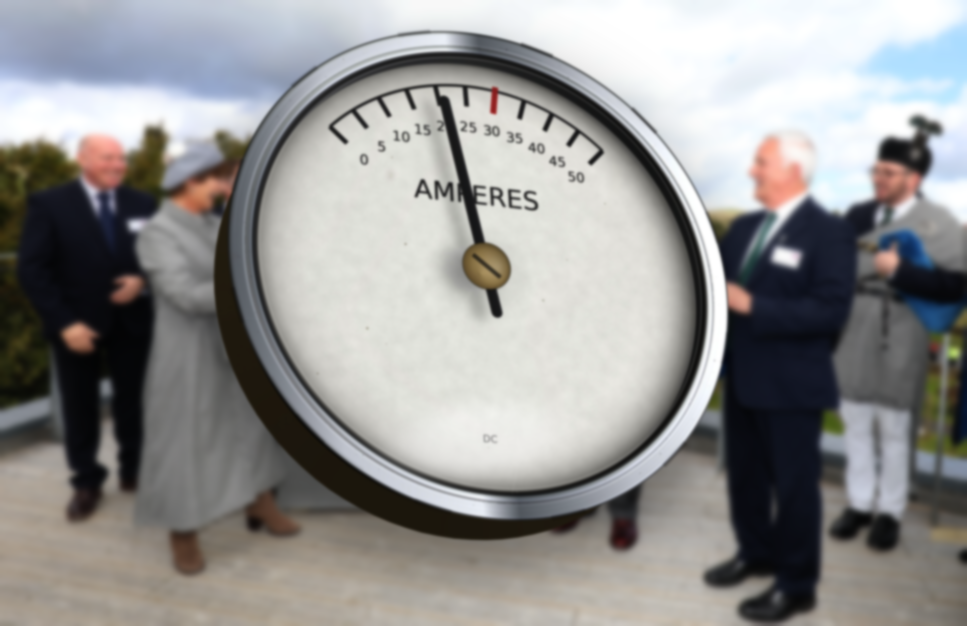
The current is **20** A
